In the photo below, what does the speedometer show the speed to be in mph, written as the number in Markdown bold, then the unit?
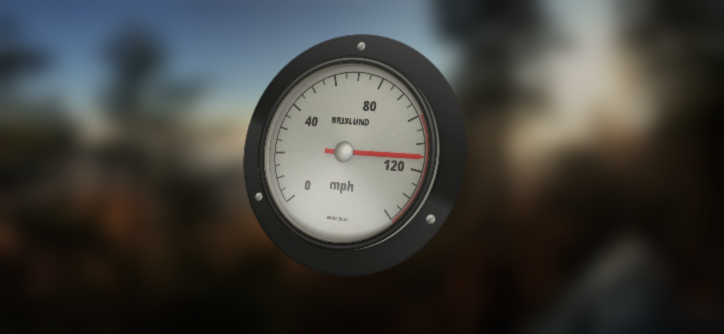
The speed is **115** mph
